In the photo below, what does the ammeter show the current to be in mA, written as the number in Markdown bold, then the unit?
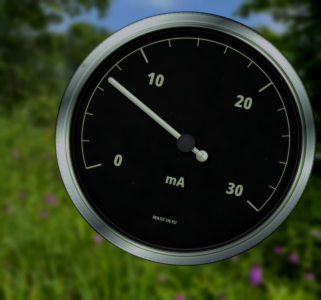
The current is **7** mA
